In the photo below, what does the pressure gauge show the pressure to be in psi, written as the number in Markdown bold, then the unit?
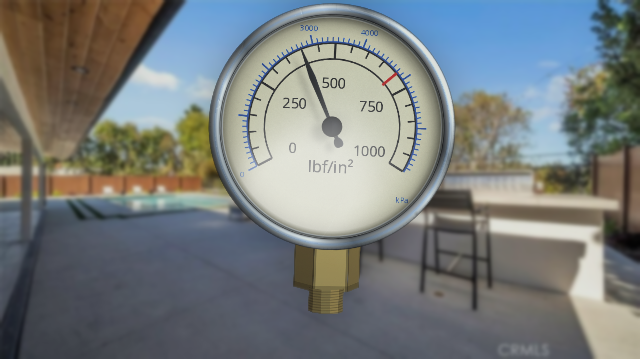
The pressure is **400** psi
